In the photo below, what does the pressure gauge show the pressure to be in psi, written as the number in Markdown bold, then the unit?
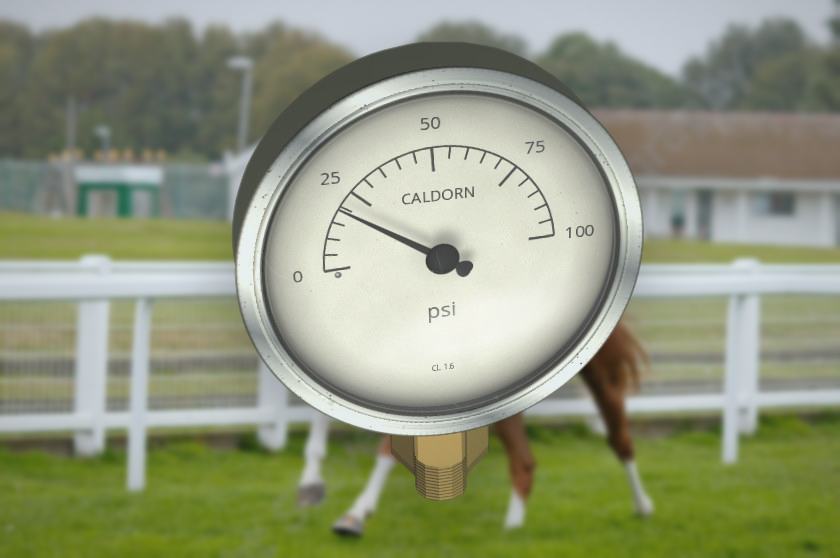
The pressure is **20** psi
